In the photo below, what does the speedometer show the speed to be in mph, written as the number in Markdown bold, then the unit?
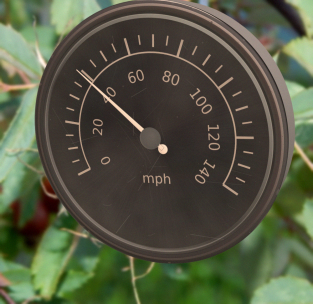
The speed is **40** mph
